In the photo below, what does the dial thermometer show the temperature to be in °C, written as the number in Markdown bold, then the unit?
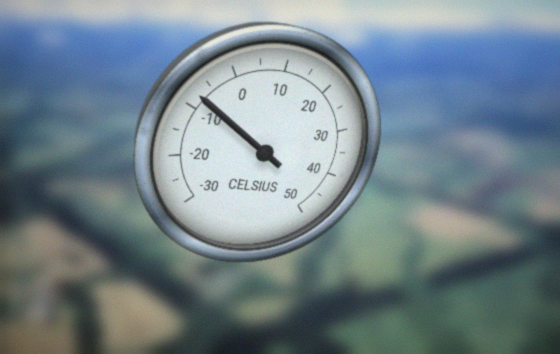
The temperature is **-7.5** °C
